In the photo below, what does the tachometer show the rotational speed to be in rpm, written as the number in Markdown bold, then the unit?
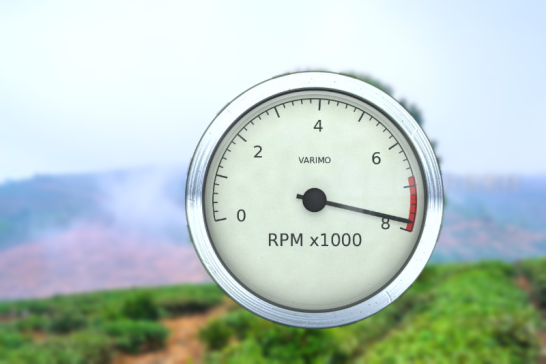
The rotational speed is **7800** rpm
